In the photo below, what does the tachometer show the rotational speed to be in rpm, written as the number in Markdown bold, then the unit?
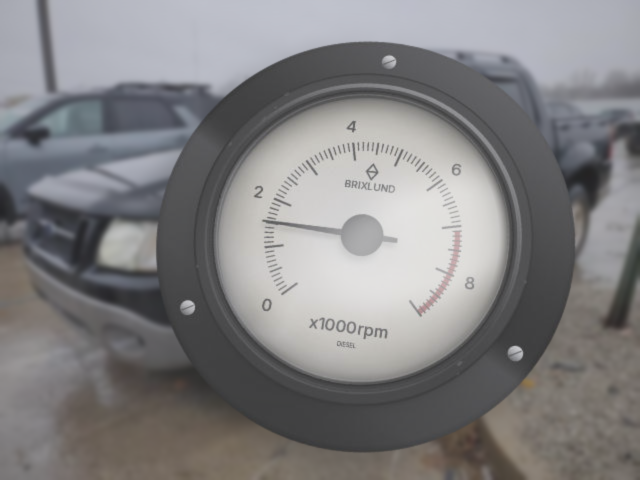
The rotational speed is **1500** rpm
